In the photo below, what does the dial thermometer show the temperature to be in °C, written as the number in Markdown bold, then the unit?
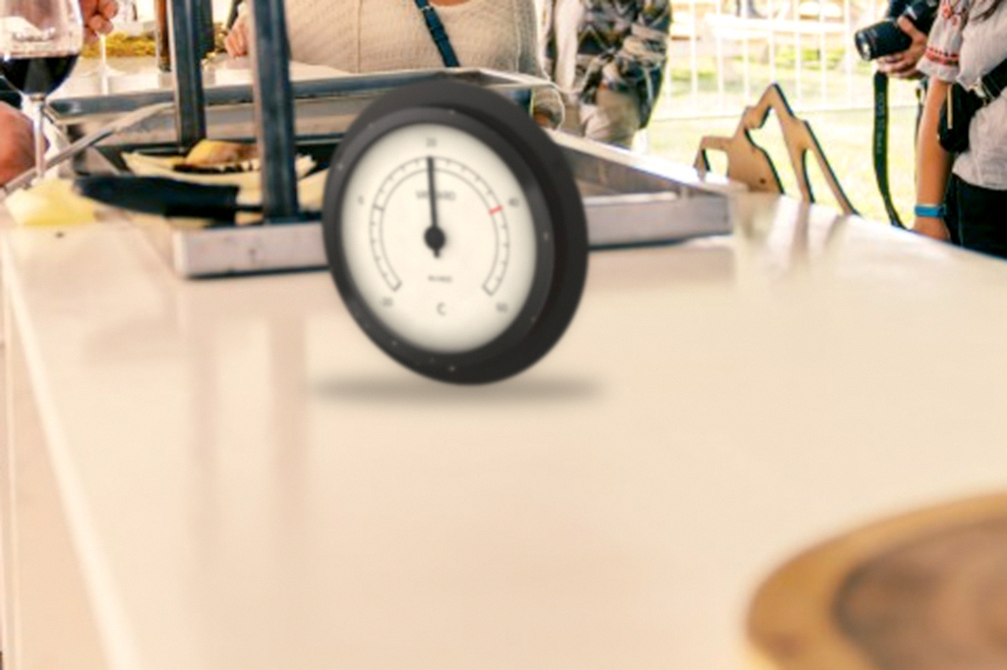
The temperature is **20** °C
